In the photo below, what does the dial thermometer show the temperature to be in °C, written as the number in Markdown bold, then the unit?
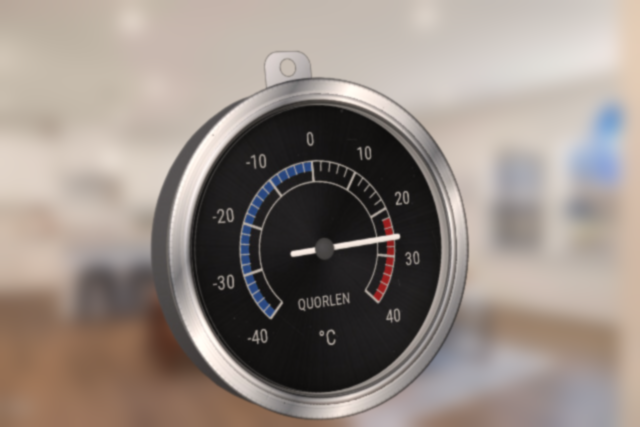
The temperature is **26** °C
